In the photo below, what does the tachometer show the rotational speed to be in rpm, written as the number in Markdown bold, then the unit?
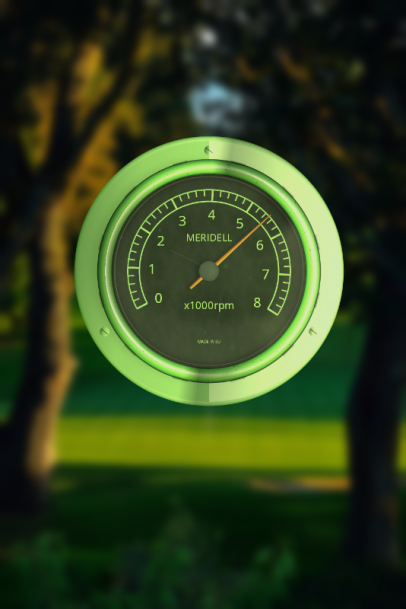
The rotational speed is **5500** rpm
